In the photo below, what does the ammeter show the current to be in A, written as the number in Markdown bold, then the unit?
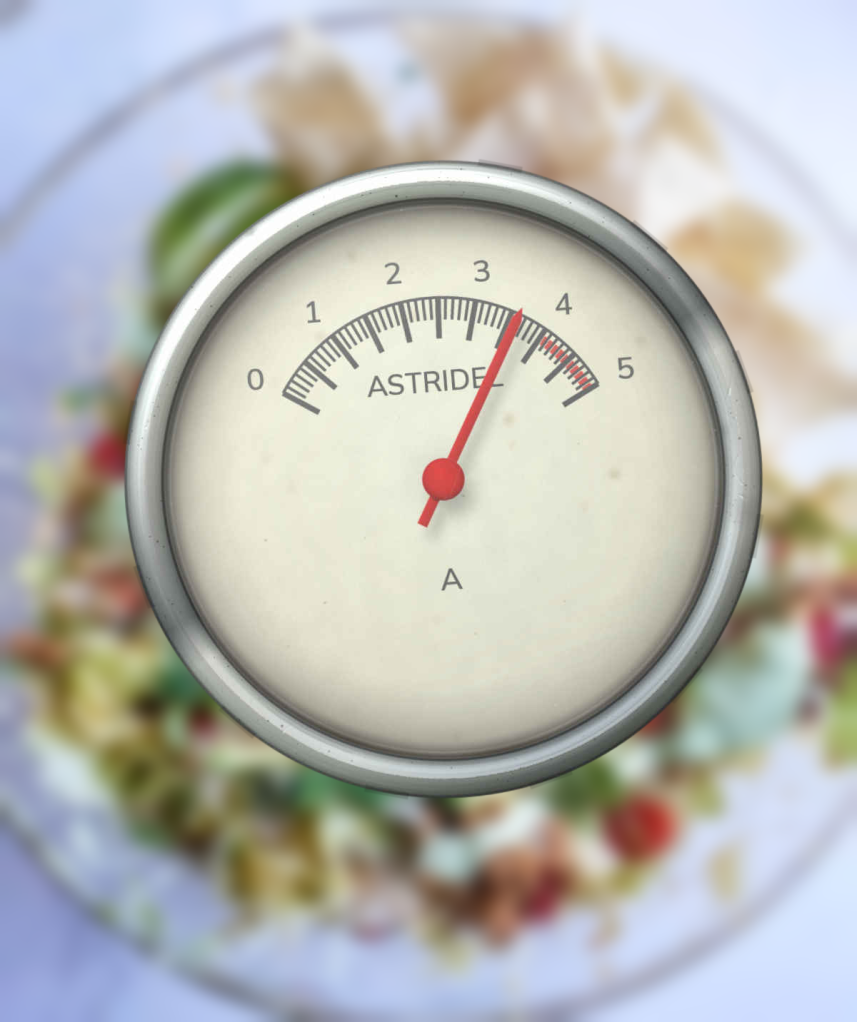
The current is **3.6** A
